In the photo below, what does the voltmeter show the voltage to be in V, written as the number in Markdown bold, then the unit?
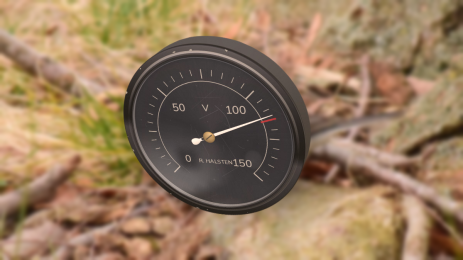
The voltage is **112.5** V
